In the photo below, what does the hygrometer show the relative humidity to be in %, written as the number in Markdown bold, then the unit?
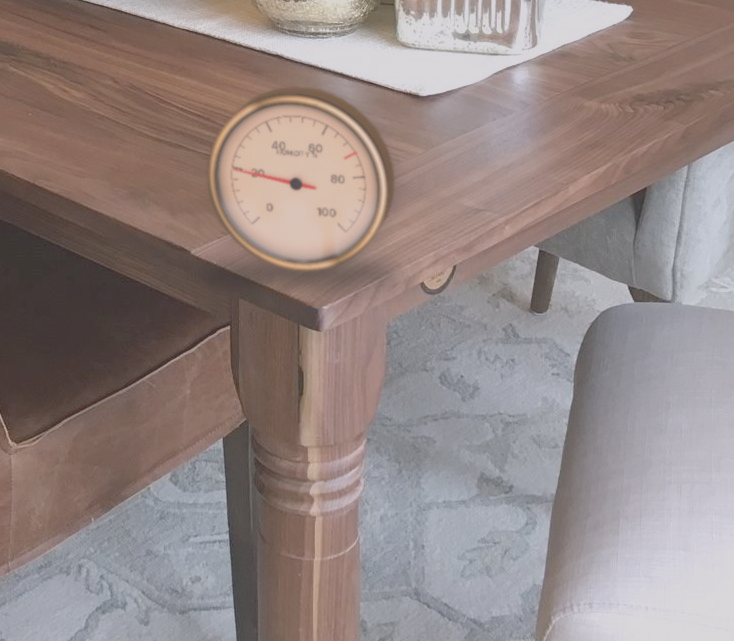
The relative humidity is **20** %
